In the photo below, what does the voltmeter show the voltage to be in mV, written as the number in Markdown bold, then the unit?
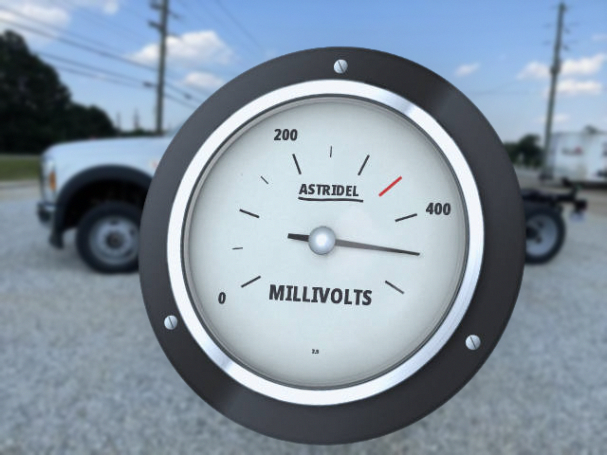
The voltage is **450** mV
